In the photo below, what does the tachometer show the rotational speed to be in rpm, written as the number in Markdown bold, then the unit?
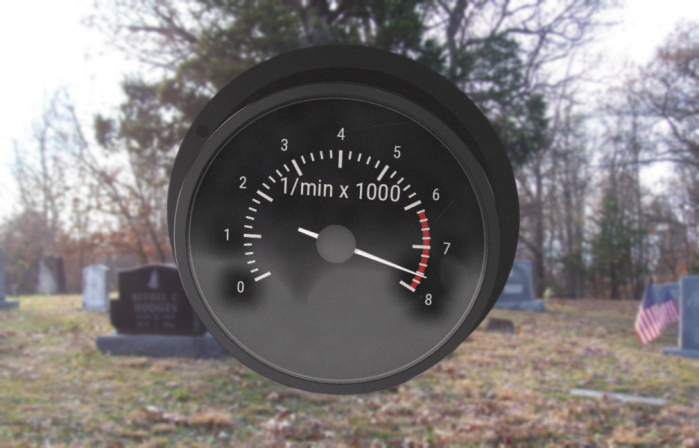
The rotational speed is **7600** rpm
